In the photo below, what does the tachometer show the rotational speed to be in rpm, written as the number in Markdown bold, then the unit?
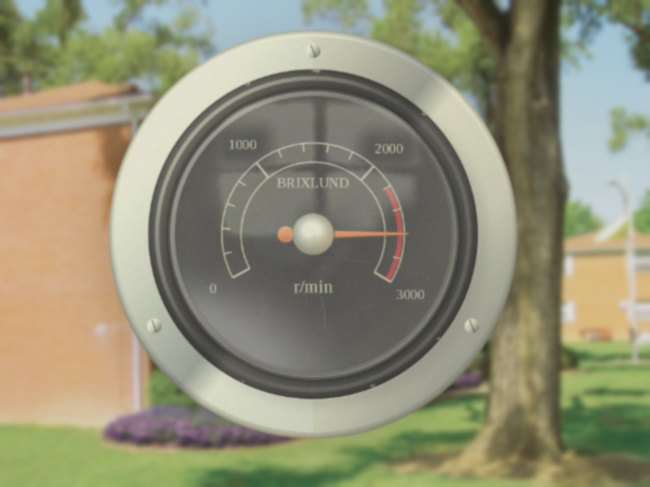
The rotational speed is **2600** rpm
